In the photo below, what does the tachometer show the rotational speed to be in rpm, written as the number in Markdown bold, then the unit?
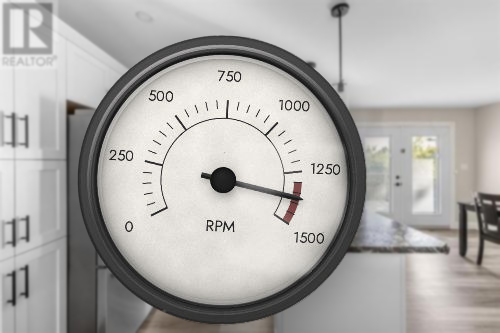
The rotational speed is **1375** rpm
